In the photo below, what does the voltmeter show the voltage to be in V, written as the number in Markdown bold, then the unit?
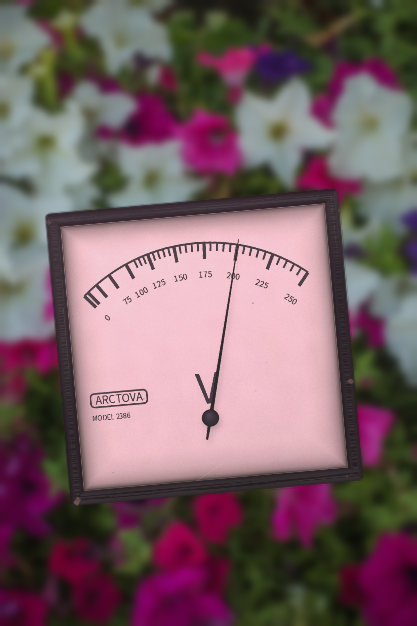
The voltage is **200** V
